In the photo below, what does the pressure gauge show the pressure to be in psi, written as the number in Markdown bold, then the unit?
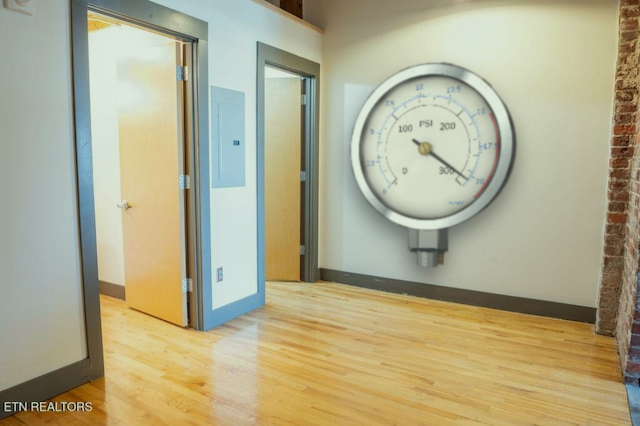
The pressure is **290** psi
